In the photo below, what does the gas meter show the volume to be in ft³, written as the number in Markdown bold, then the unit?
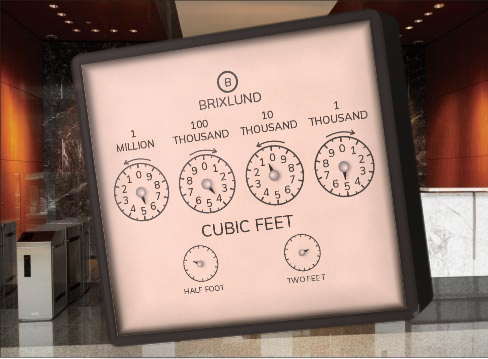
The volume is **540500** ft³
